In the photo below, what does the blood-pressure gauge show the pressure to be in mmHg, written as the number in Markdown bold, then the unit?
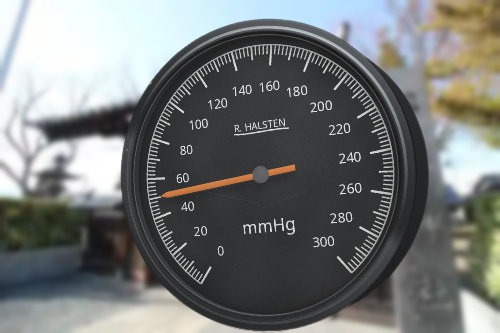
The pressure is **50** mmHg
